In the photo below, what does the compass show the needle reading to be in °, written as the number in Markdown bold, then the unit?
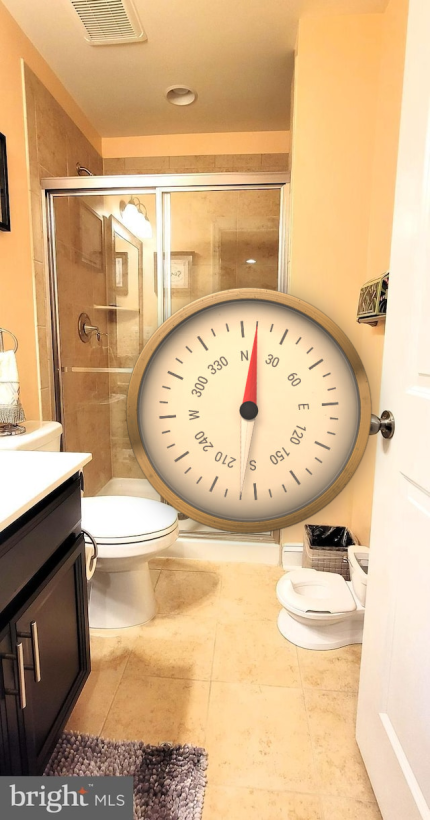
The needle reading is **10** °
